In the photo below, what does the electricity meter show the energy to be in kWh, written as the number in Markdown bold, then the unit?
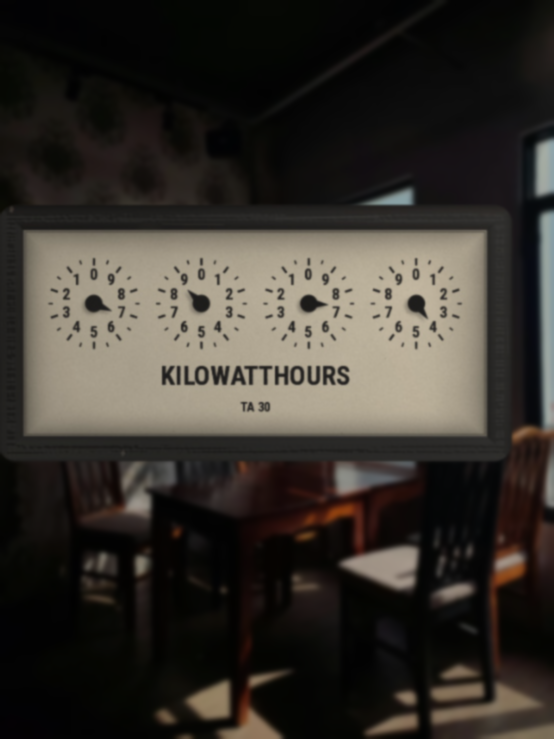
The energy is **6874** kWh
